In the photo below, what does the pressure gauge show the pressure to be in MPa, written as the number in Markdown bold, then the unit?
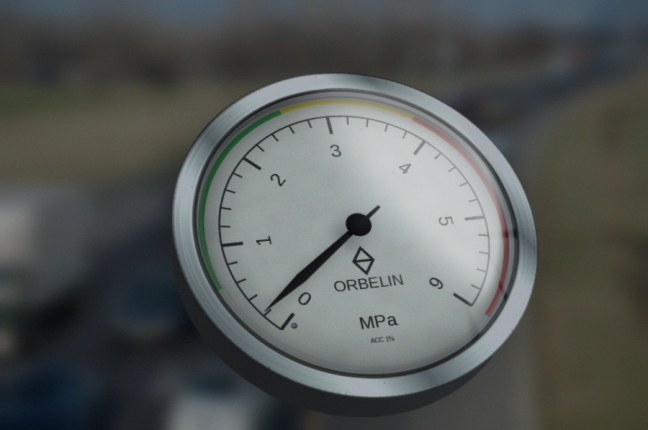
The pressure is **0.2** MPa
